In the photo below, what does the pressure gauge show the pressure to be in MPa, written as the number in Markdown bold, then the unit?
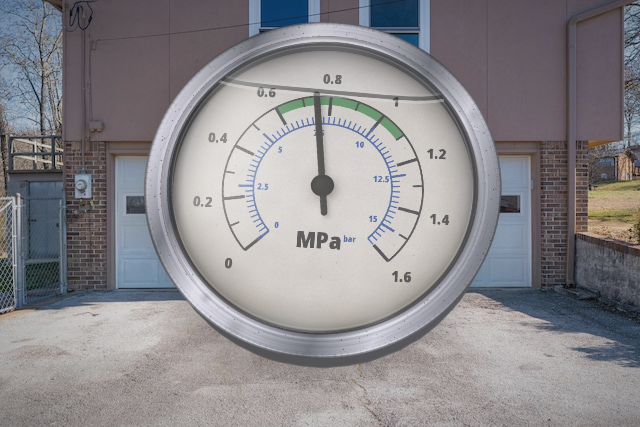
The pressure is **0.75** MPa
